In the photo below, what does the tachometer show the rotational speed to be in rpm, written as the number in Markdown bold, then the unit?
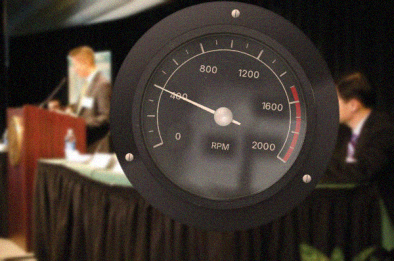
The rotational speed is **400** rpm
